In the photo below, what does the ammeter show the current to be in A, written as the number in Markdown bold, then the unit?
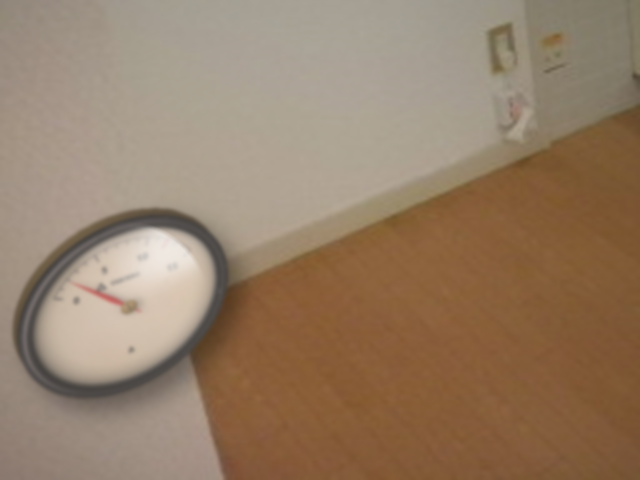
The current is **2** A
